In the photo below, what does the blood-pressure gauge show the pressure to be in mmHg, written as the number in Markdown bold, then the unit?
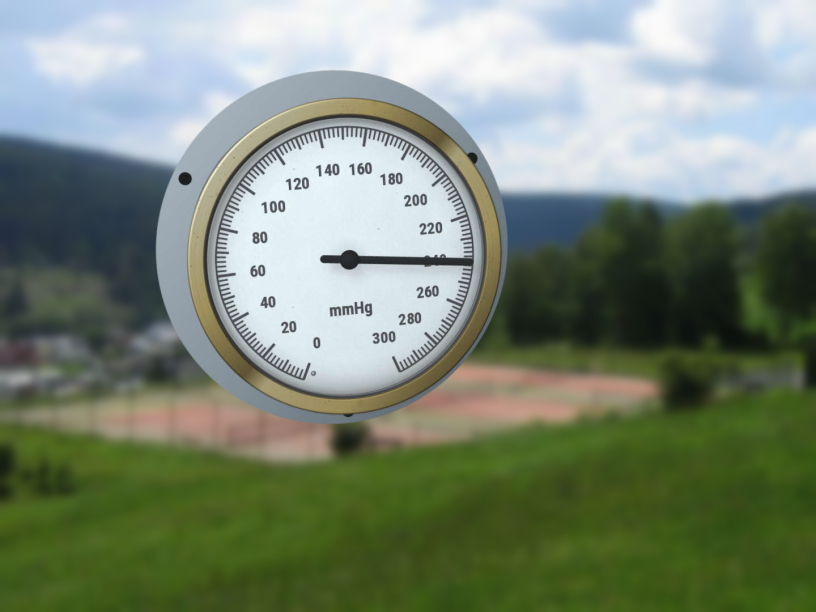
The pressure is **240** mmHg
